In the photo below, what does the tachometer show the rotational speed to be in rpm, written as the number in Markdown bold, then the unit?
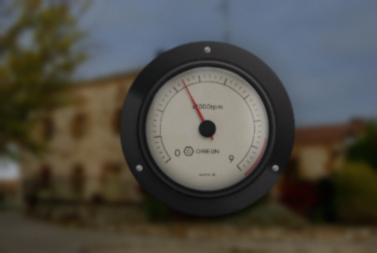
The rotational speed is **3400** rpm
